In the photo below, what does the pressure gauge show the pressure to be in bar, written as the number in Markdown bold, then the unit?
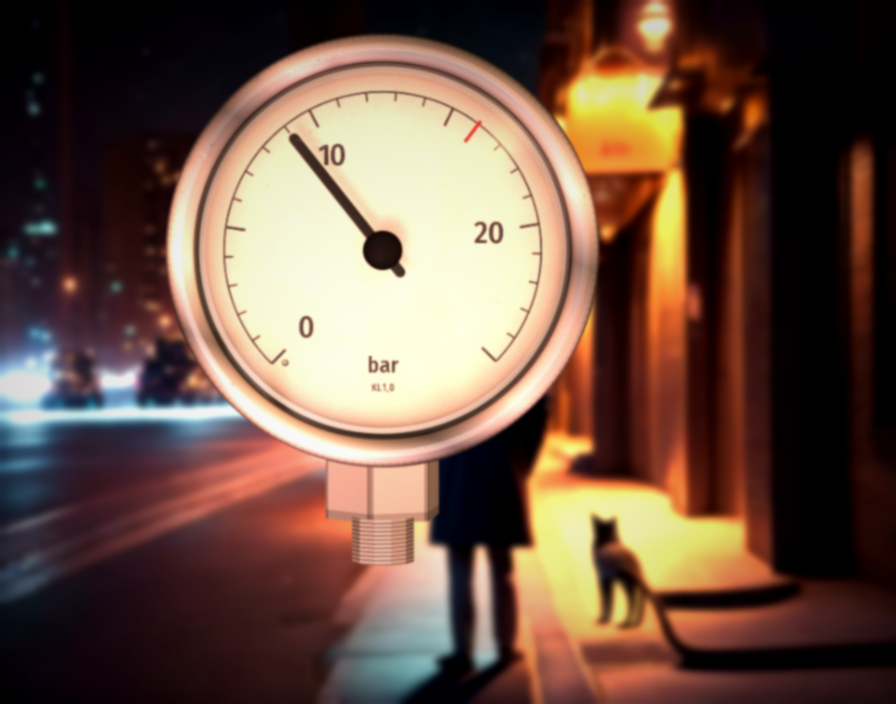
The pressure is **9** bar
